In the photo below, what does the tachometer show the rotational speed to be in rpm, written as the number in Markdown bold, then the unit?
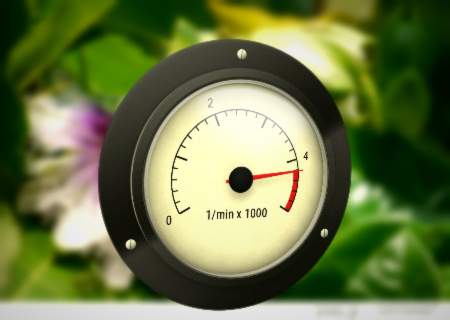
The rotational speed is **4200** rpm
